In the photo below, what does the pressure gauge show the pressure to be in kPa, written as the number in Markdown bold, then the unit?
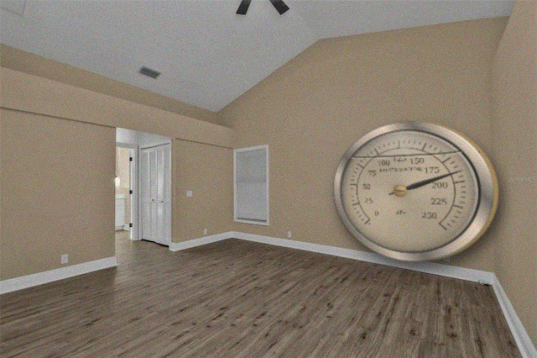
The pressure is **190** kPa
